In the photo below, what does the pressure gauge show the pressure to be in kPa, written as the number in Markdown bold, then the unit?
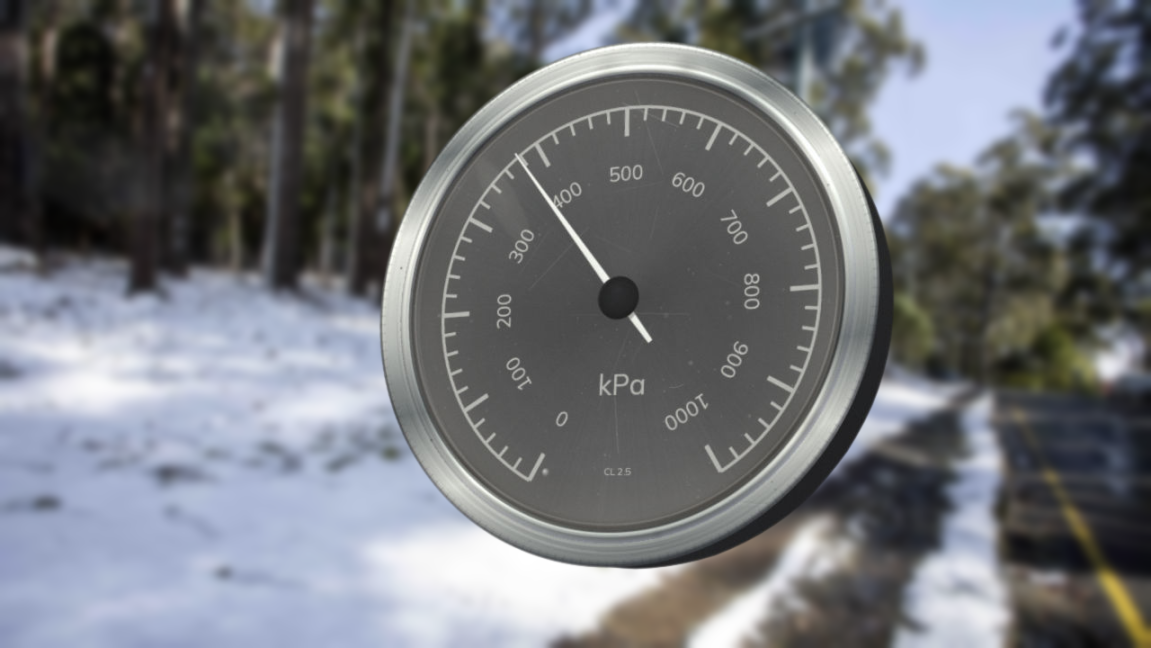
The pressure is **380** kPa
